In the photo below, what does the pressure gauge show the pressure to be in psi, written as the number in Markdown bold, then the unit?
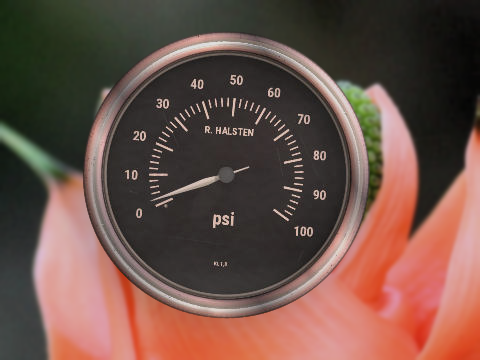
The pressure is **2** psi
